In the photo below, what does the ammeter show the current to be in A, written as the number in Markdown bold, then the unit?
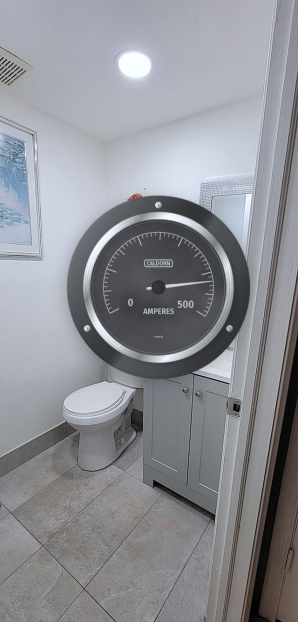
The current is **420** A
